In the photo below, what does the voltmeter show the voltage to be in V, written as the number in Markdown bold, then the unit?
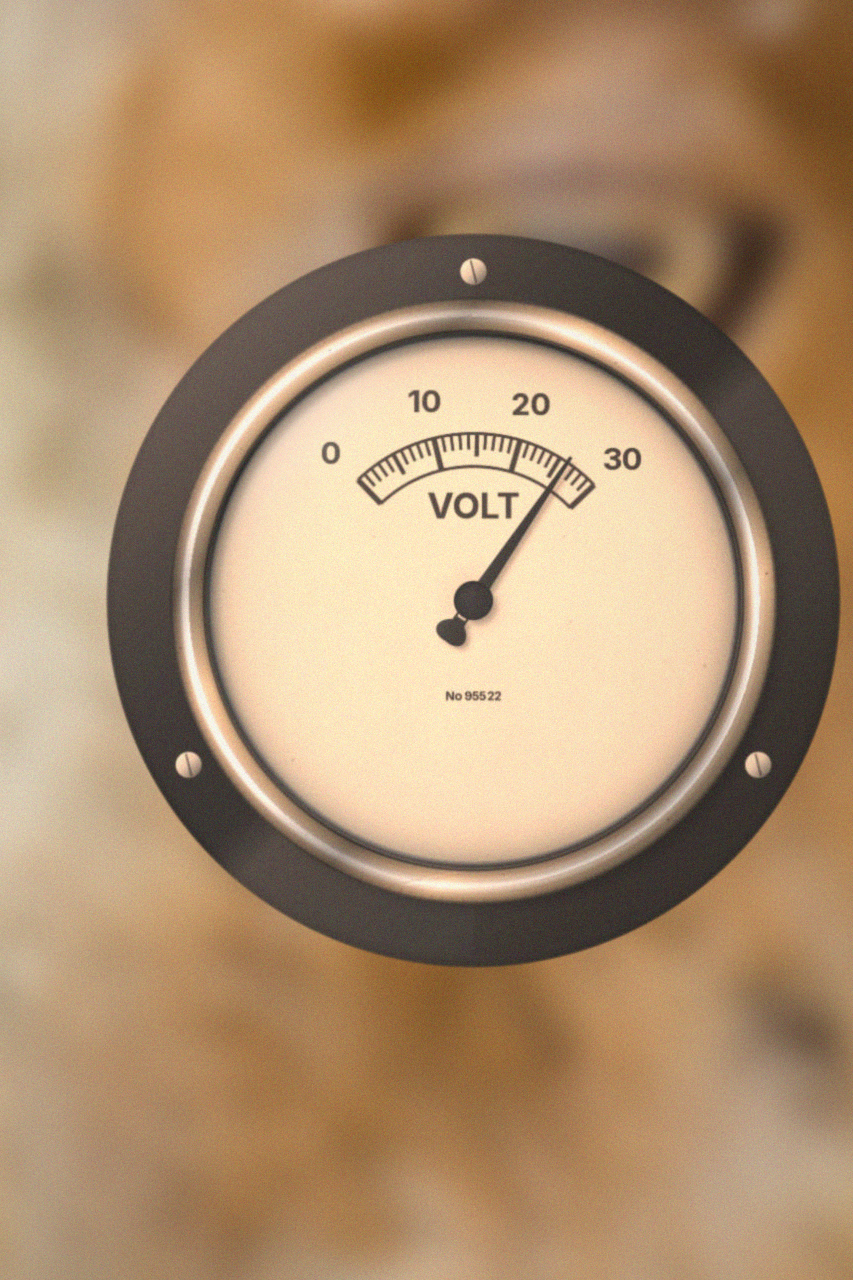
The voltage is **26** V
